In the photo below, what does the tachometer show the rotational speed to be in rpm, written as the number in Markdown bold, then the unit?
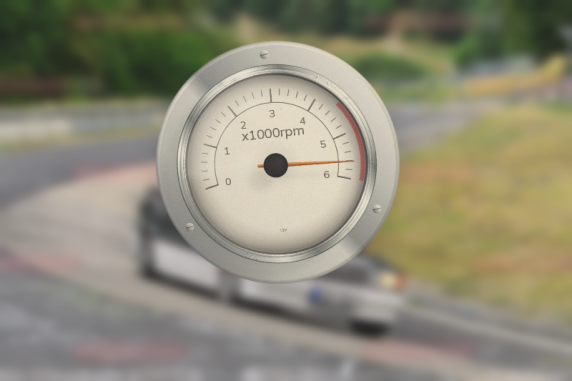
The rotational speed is **5600** rpm
